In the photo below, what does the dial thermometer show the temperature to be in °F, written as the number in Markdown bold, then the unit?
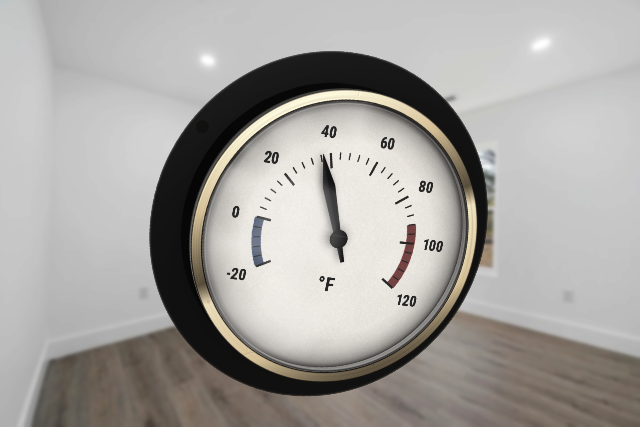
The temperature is **36** °F
